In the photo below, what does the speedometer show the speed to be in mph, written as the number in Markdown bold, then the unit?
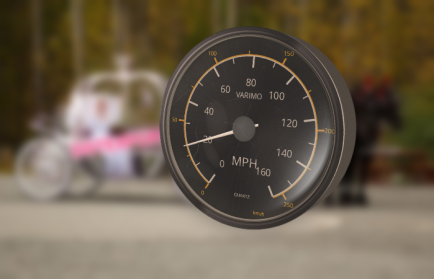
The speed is **20** mph
